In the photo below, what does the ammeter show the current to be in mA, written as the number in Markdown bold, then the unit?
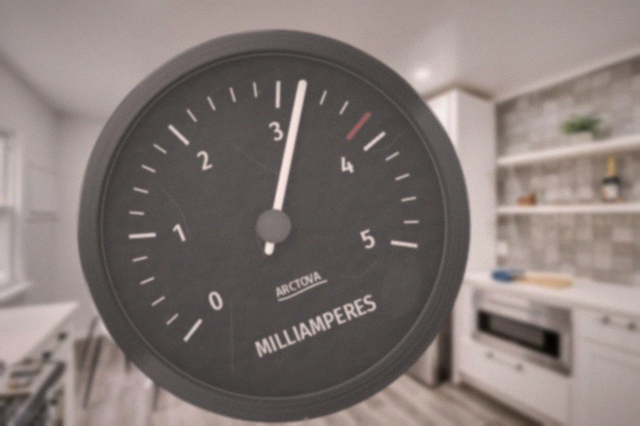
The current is **3.2** mA
